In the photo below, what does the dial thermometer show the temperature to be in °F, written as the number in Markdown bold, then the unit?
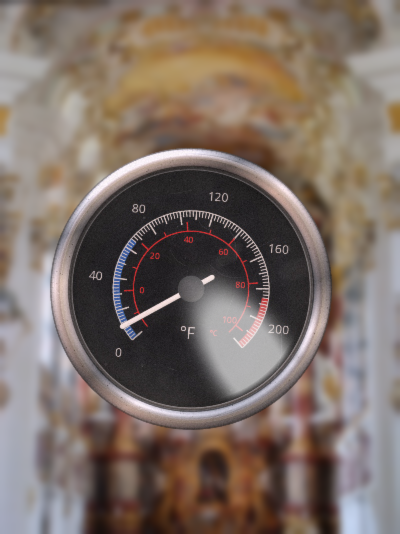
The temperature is **10** °F
